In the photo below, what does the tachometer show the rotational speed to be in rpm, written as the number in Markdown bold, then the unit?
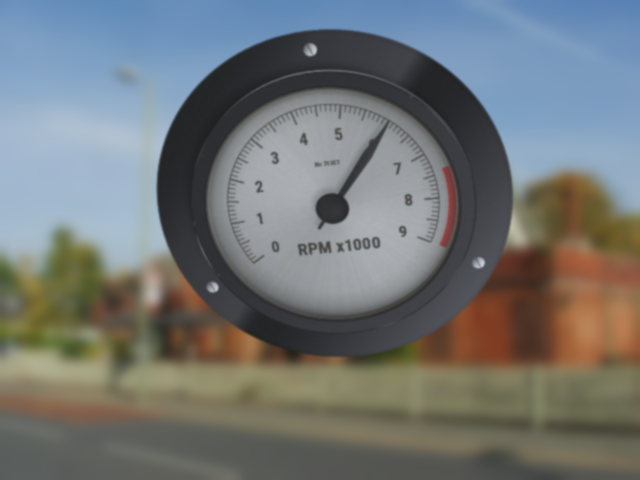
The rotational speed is **6000** rpm
